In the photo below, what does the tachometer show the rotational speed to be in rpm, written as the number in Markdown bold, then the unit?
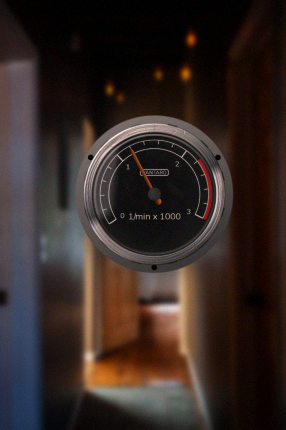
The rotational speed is **1200** rpm
